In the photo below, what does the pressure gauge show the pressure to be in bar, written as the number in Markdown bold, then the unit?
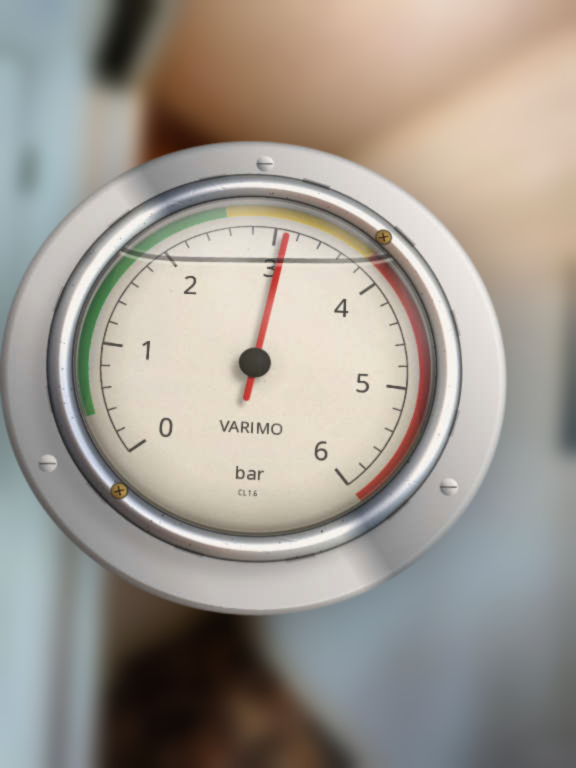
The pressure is **3.1** bar
